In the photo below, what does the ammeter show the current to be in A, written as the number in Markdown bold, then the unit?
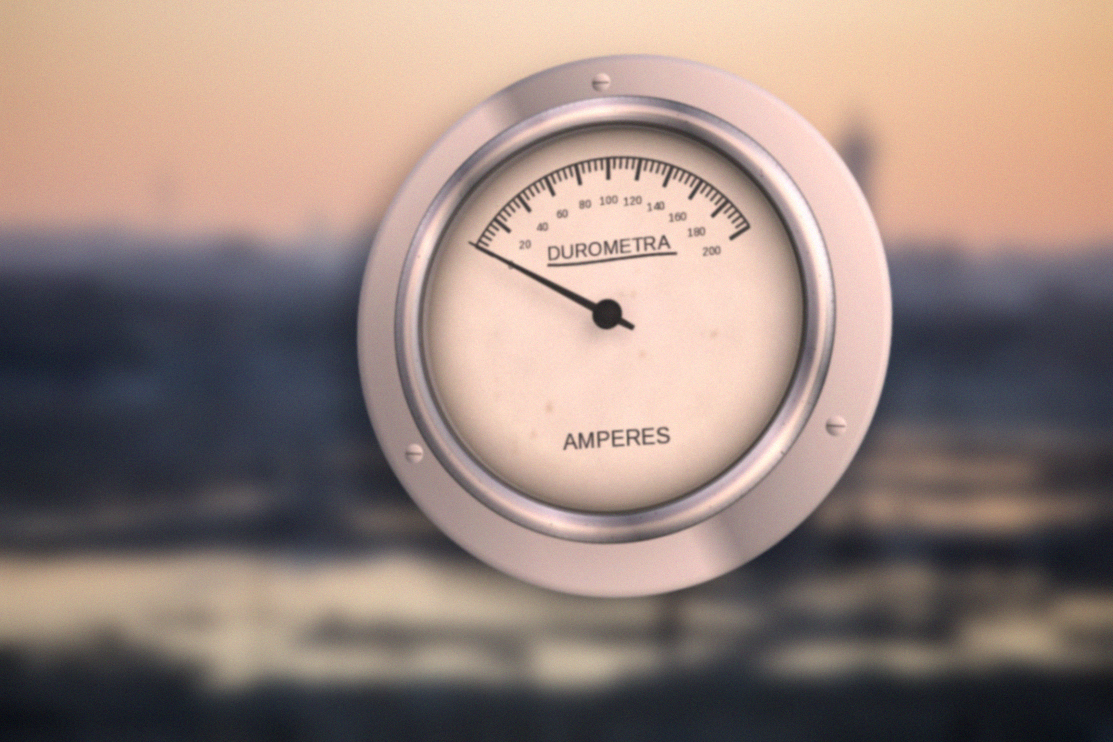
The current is **0** A
